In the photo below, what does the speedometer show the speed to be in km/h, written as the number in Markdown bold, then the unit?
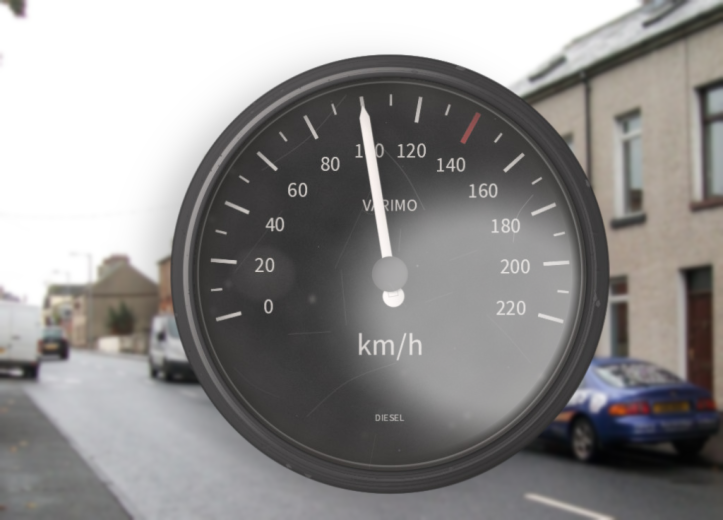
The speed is **100** km/h
